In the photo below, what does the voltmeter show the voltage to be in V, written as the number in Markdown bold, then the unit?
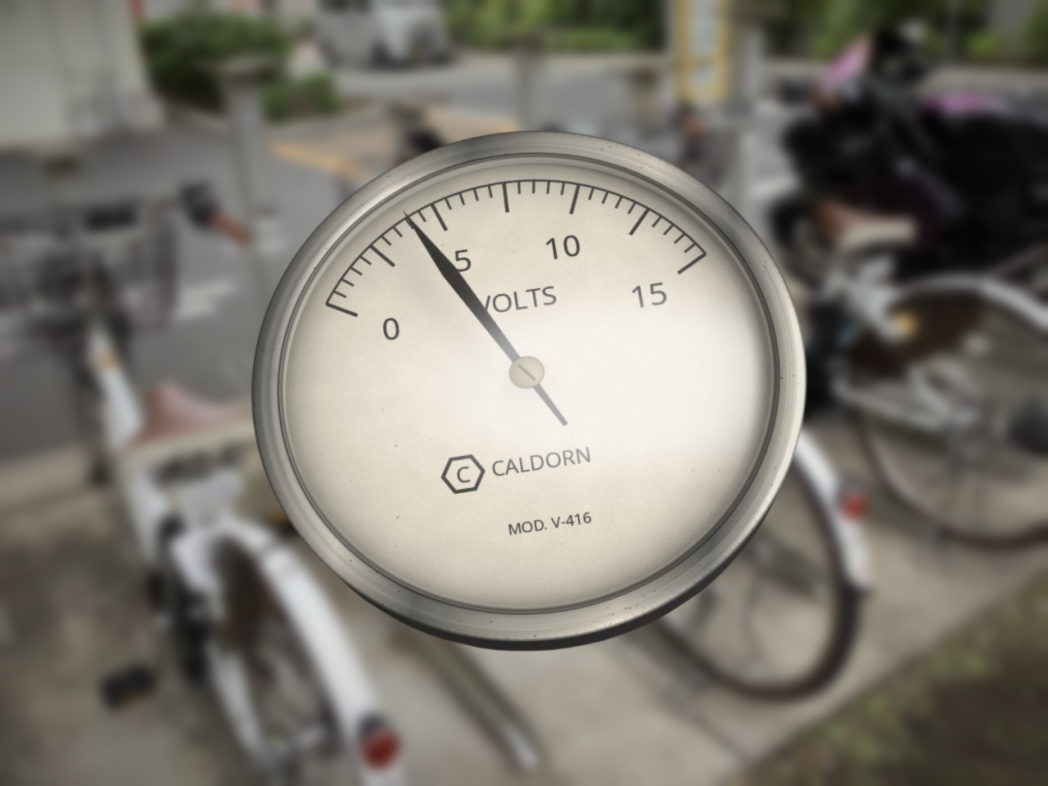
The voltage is **4** V
